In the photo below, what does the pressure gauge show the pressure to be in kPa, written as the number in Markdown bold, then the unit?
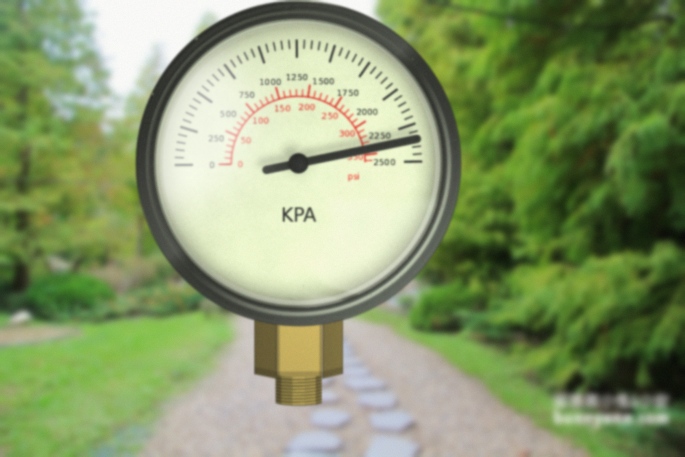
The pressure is **2350** kPa
